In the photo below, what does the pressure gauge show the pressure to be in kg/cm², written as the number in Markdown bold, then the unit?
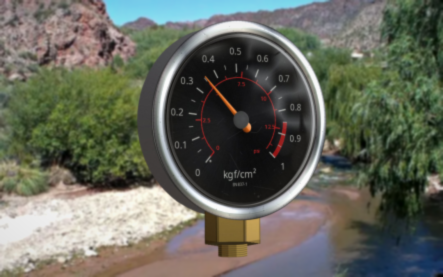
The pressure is **0.35** kg/cm²
